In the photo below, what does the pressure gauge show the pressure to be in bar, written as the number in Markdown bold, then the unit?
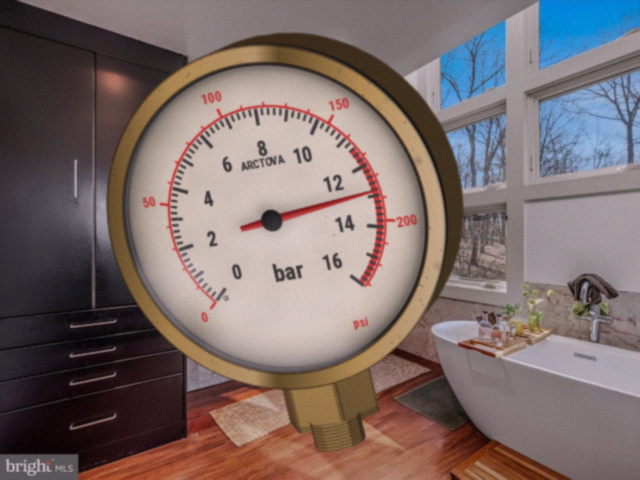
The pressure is **12.8** bar
